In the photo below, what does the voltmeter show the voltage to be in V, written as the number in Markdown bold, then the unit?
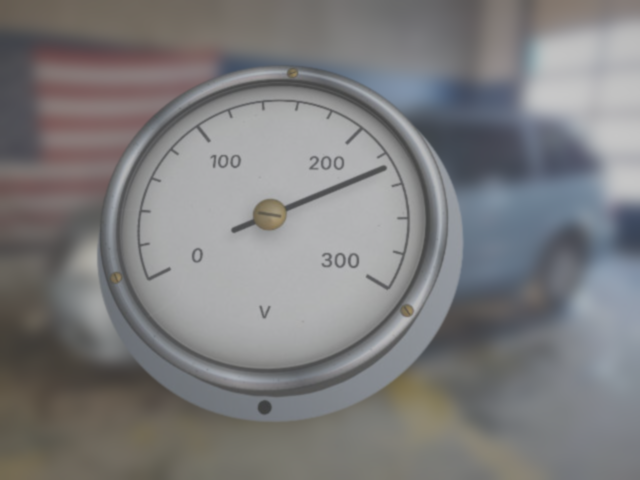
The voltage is **230** V
